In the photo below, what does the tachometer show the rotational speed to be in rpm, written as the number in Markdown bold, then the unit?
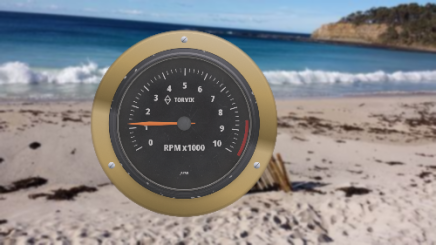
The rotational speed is **1200** rpm
